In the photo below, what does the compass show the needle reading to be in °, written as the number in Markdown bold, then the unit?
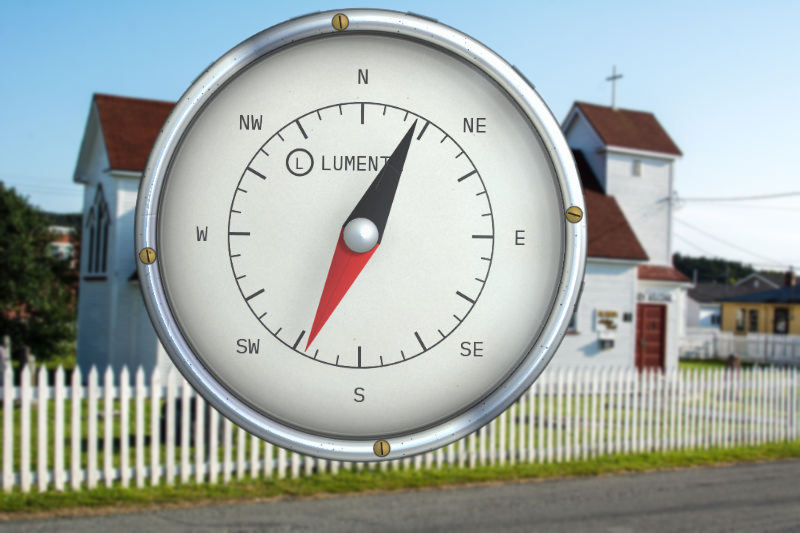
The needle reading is **205** °
